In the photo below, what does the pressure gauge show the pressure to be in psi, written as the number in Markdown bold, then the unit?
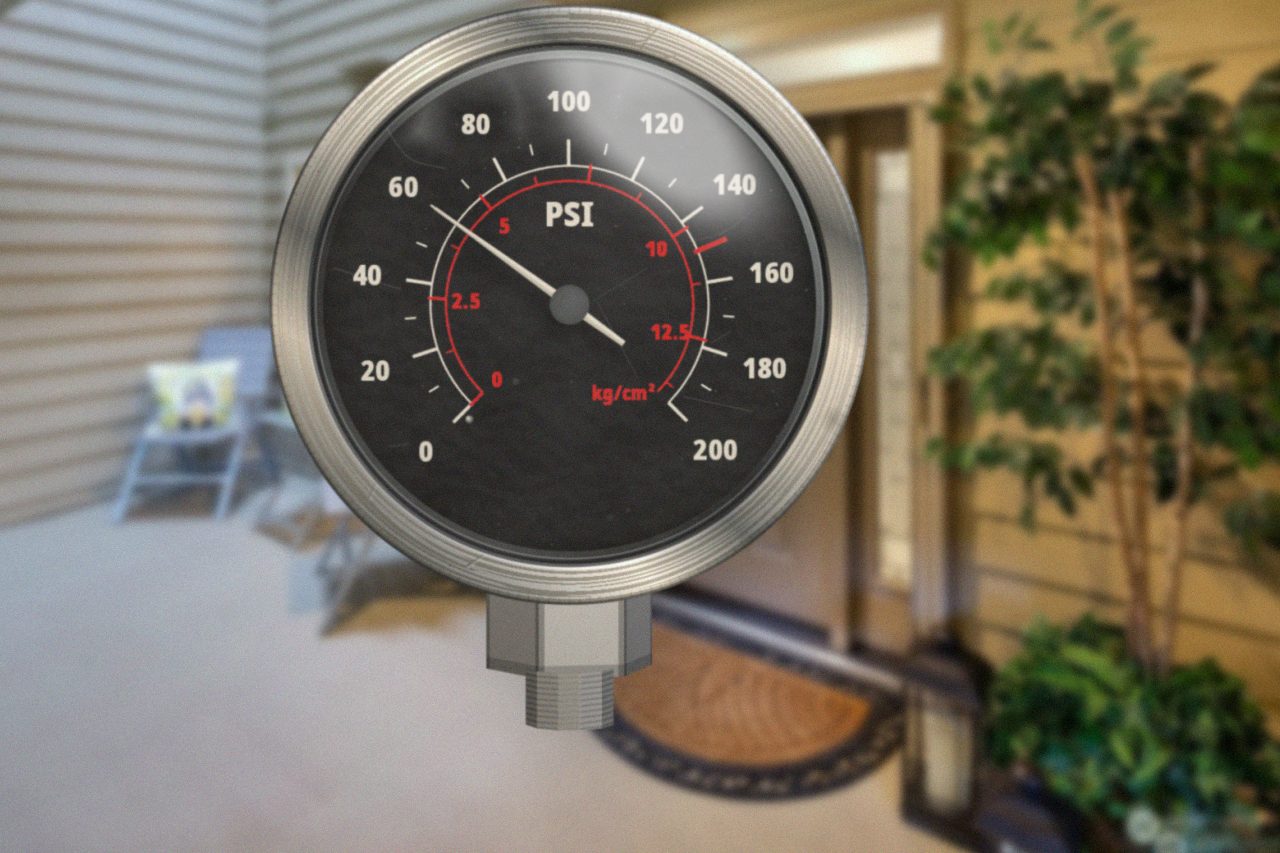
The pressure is **60** psi
